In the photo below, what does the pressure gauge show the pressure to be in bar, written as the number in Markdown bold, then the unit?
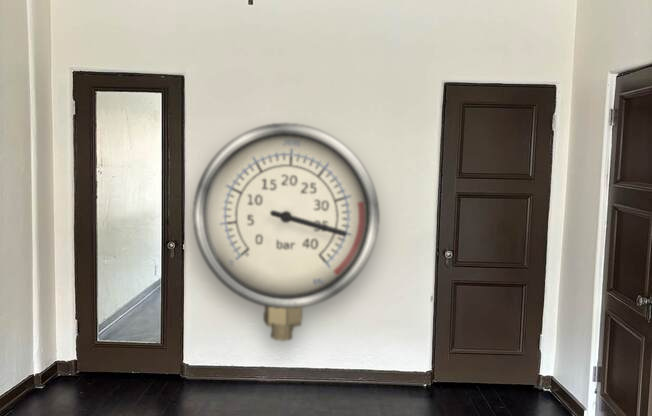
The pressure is **35** bar
